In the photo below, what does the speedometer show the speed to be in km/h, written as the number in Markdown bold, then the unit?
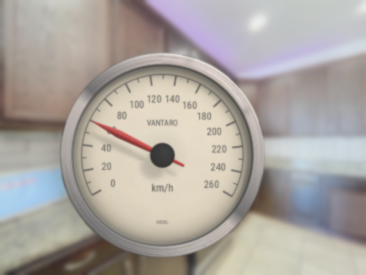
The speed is **60** km/h
